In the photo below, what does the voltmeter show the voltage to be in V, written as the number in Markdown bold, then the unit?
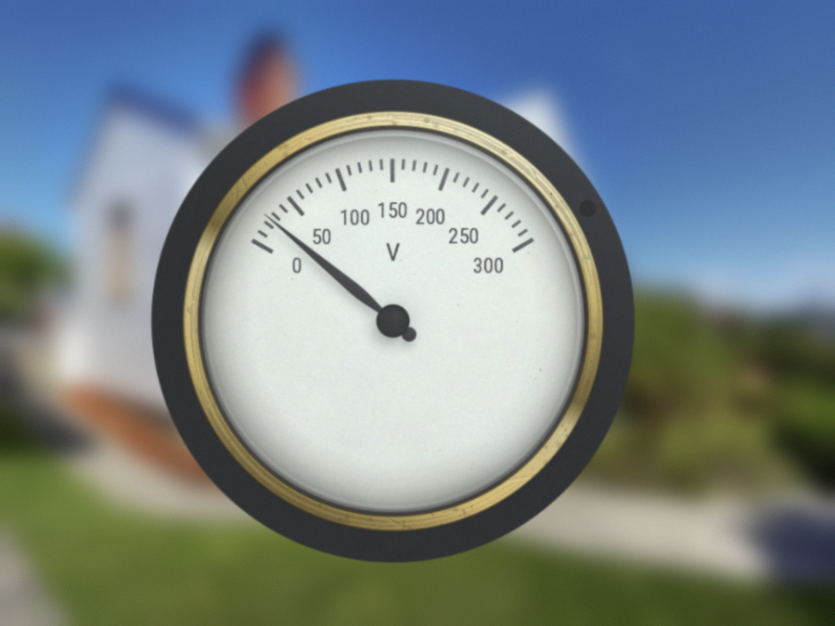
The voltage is **25** V
